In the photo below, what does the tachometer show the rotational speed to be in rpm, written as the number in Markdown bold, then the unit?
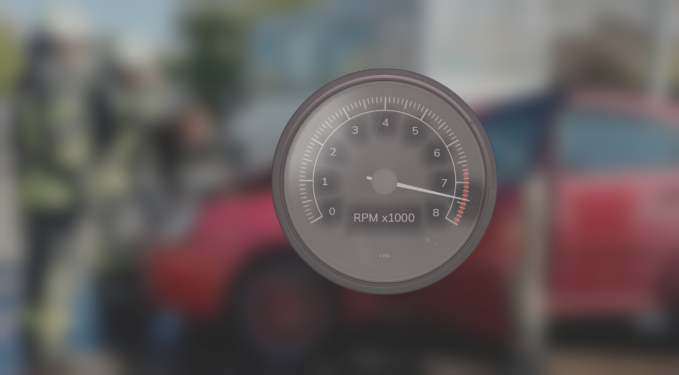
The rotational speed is **7400** rpm
